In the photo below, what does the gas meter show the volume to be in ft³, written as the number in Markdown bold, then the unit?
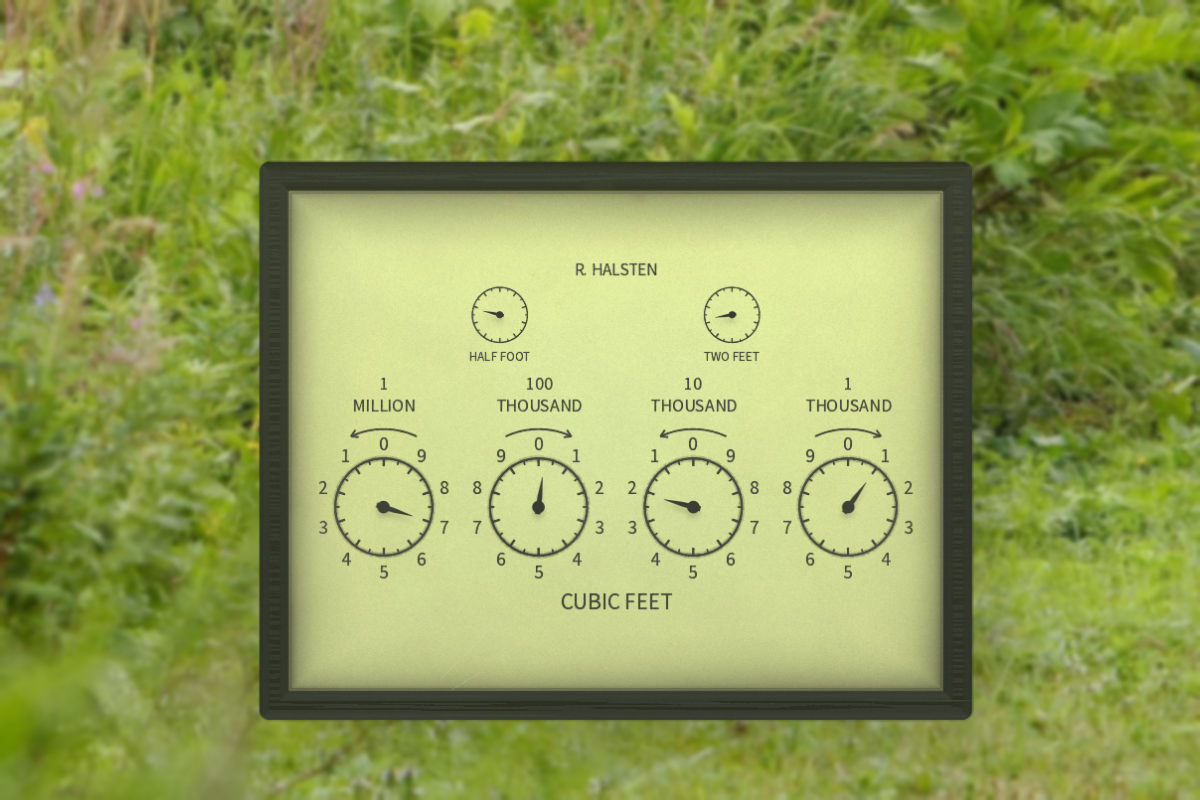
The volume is **702100** ft³
